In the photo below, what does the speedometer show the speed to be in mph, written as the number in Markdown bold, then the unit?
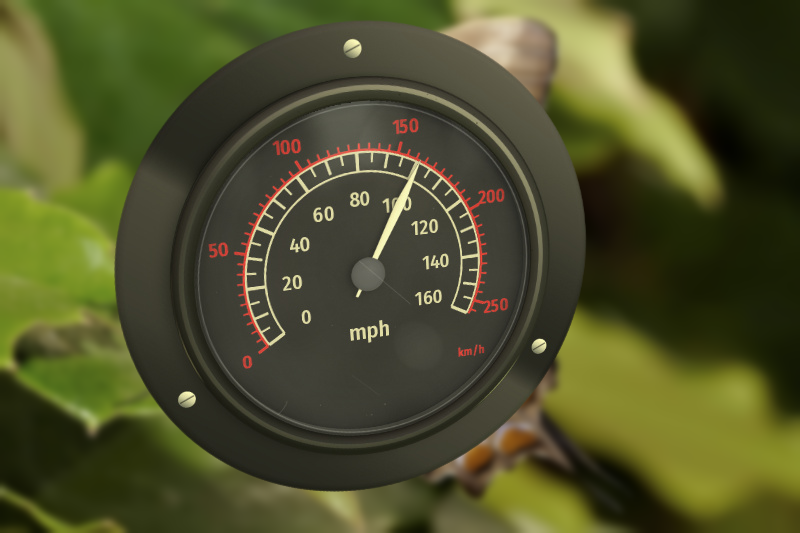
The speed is **100** mph
